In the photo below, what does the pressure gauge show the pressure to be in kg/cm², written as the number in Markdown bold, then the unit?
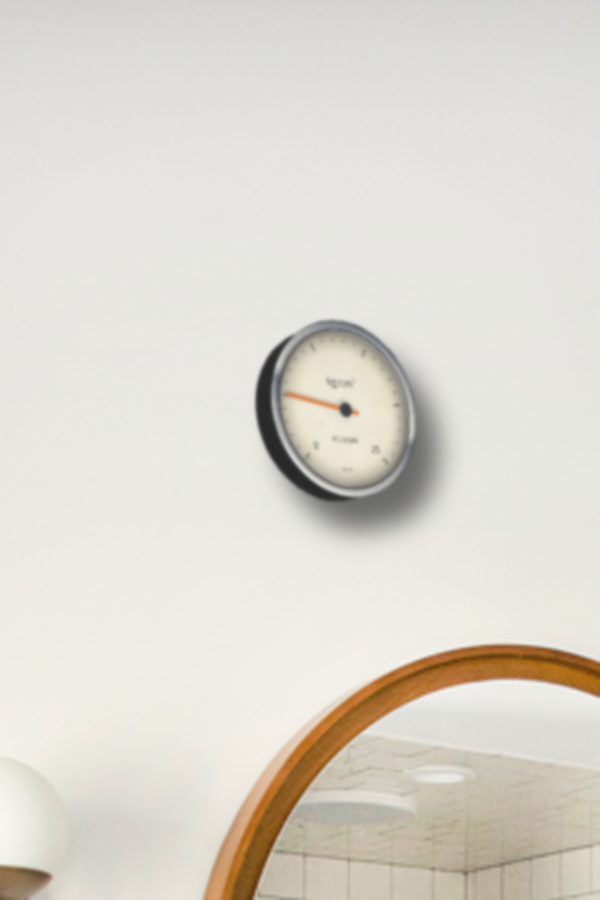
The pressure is **5** kg/cm²
